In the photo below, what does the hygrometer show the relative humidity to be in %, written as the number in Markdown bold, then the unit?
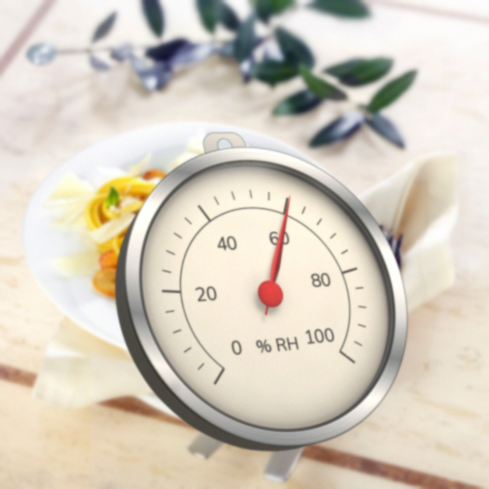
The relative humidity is **60** %
